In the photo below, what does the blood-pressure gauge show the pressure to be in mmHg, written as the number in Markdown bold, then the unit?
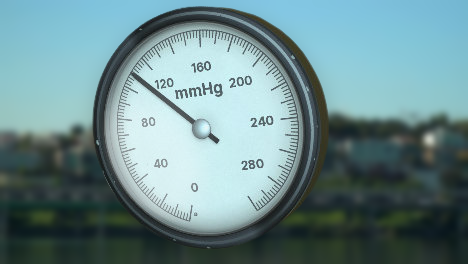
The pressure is **110** mmHg
